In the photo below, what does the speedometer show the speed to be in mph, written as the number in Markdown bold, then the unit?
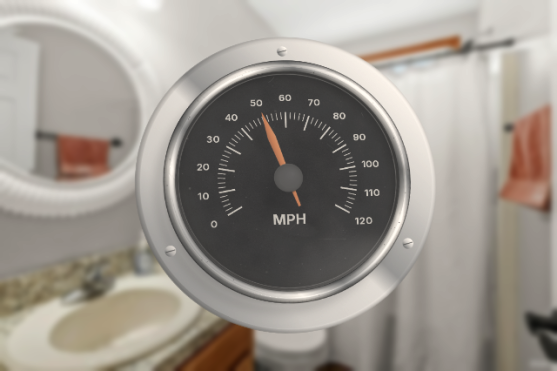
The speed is **50** mph
